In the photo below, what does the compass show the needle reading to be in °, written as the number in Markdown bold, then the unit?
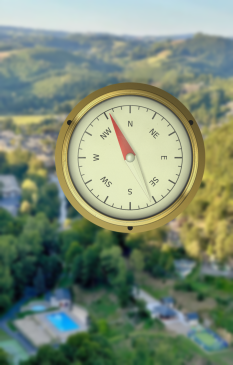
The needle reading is **335** °
